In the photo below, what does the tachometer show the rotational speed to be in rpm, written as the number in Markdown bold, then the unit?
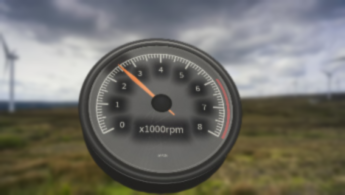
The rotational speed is **2500** rpm
